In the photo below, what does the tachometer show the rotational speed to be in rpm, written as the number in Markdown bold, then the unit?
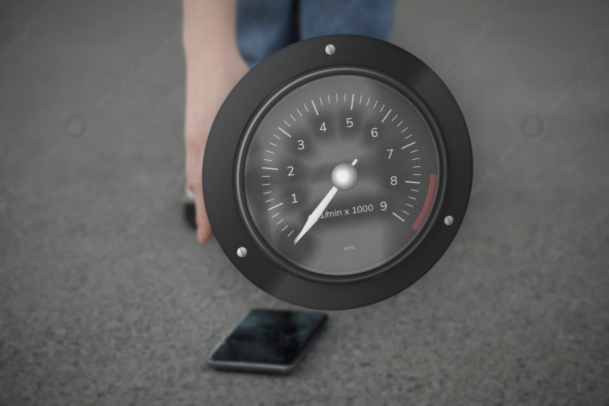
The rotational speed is **0** rpm
